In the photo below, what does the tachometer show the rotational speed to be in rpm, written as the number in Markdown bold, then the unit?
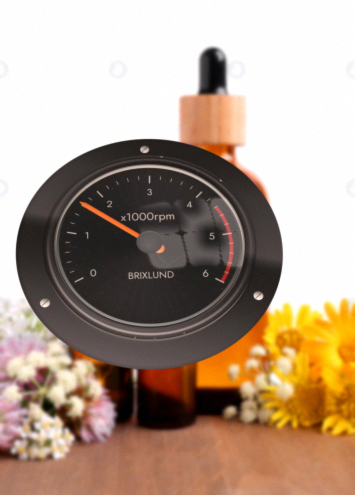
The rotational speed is **1600** rpm
